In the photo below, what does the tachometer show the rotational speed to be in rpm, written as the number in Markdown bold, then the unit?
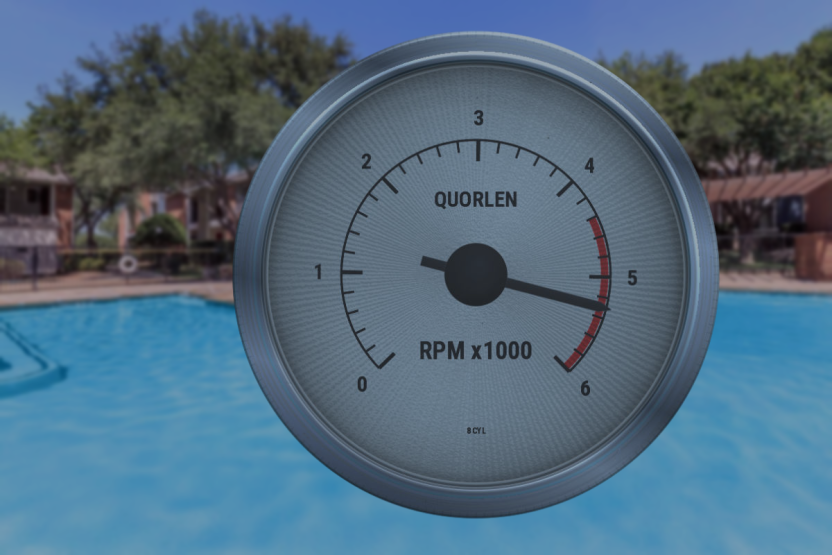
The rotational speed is **5300** rpm
